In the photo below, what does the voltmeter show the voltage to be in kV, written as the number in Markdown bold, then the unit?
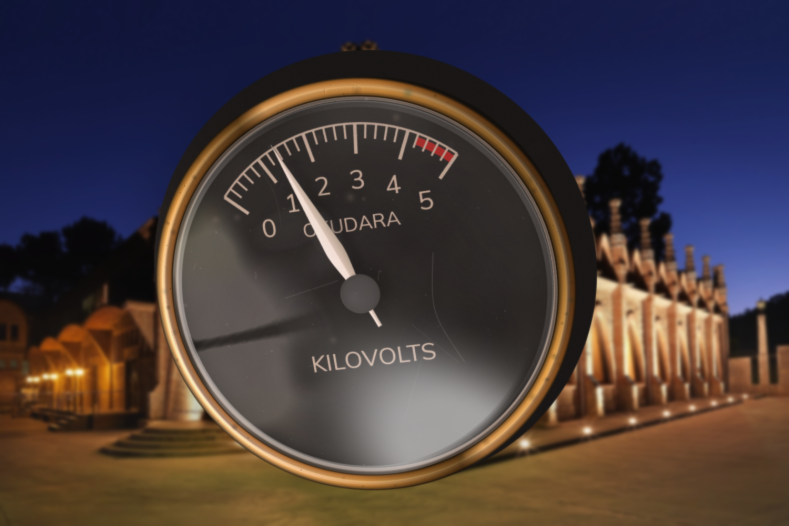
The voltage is **1.4** kV
